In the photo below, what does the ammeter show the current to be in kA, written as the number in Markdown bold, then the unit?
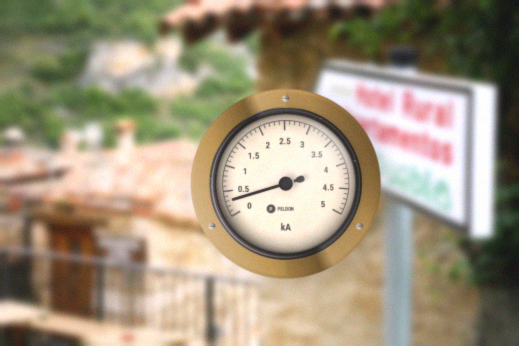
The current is **0.3** kA
